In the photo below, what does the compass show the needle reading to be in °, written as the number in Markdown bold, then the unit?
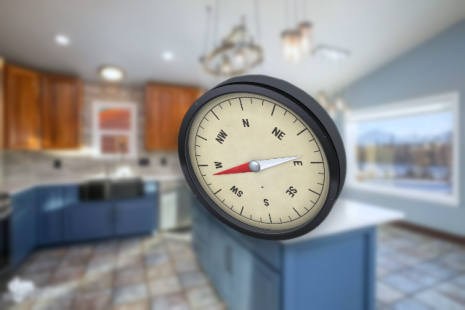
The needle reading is **260** °
